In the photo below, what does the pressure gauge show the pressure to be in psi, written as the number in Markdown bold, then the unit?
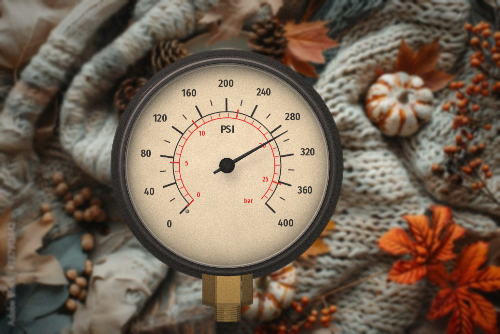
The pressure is **290** psi
